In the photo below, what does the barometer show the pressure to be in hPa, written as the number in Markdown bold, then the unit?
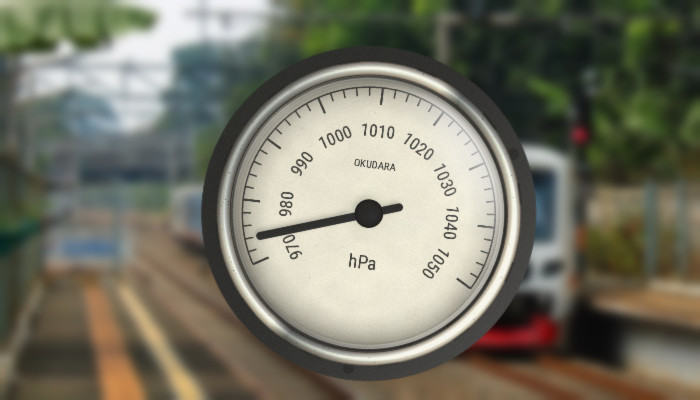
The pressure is **974** hPa
